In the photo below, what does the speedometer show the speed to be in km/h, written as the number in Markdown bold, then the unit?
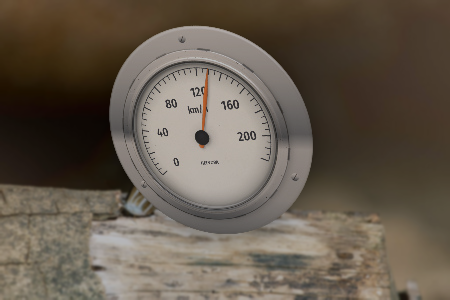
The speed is **130** km/h
